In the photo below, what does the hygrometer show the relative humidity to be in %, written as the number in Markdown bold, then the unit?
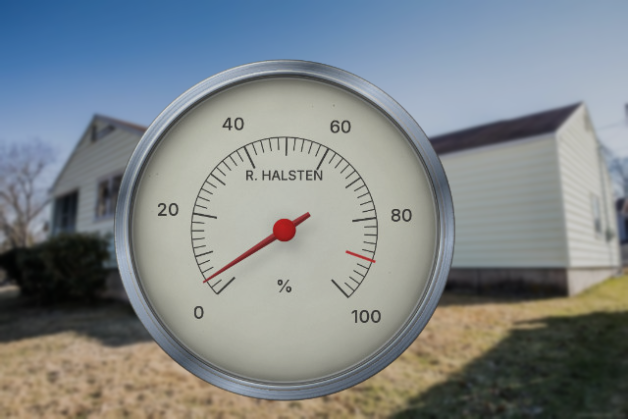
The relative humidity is **4** %
